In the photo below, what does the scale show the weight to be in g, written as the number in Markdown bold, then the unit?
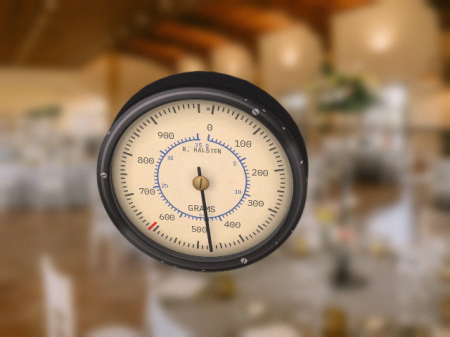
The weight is **470** g
